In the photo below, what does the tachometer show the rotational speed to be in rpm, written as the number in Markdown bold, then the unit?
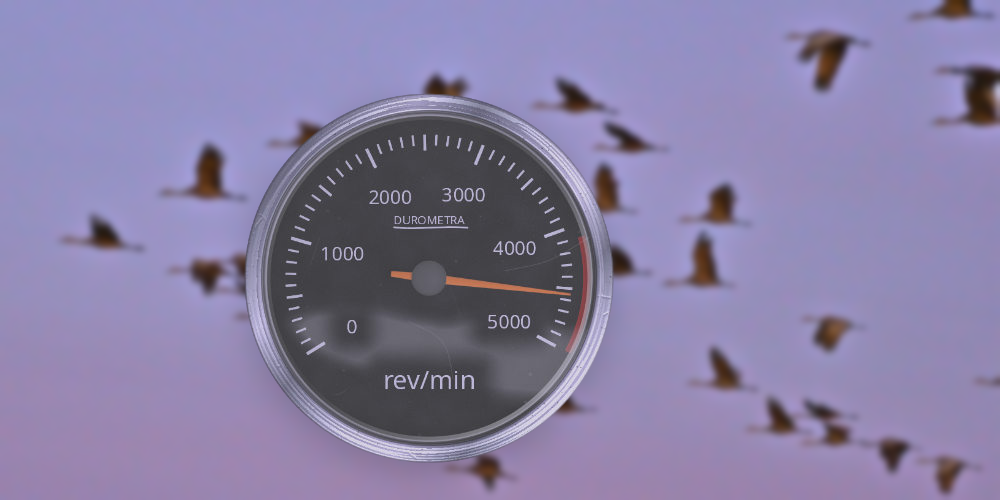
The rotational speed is **4550** rpm
